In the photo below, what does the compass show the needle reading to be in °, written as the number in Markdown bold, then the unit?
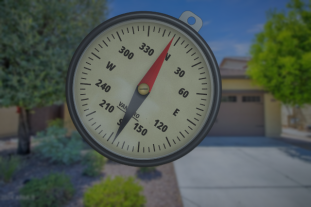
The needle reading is **355** °
